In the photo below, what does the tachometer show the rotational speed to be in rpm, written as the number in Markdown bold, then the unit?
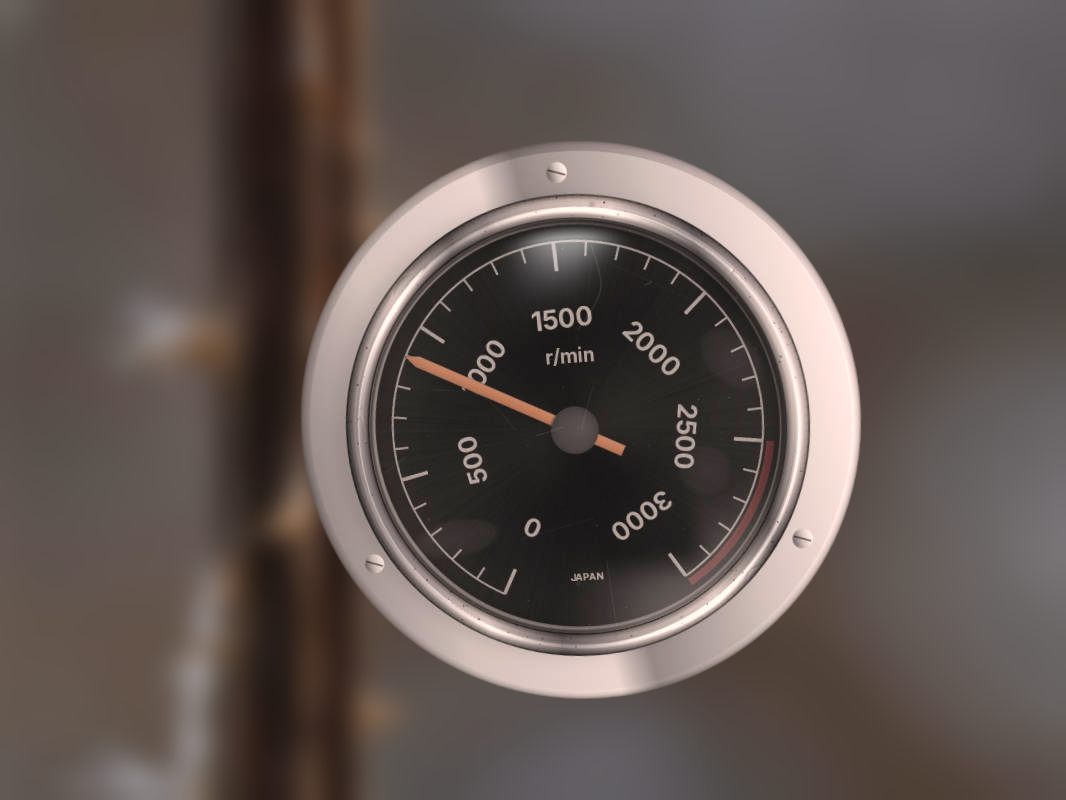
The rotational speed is **900** rpm
